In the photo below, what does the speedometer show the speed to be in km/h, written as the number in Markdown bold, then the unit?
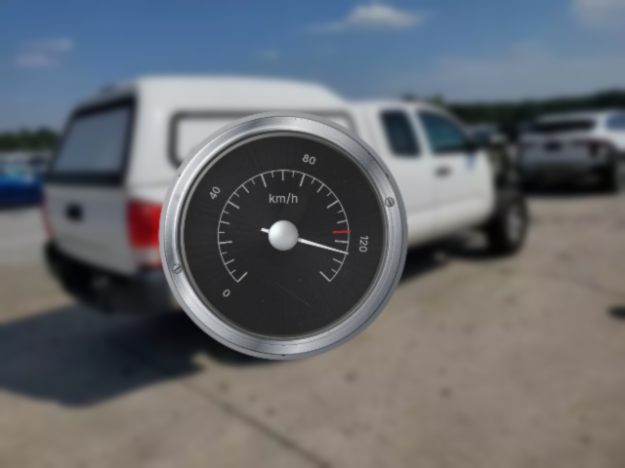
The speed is **125** km/h
